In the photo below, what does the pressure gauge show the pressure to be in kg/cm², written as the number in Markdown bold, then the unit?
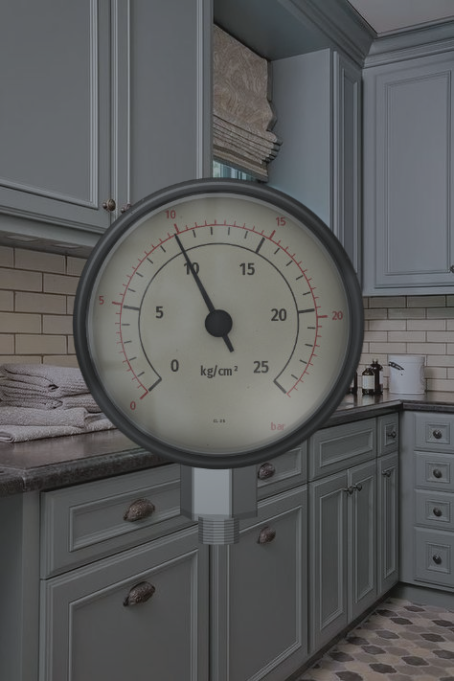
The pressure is **10** kg/cm²
